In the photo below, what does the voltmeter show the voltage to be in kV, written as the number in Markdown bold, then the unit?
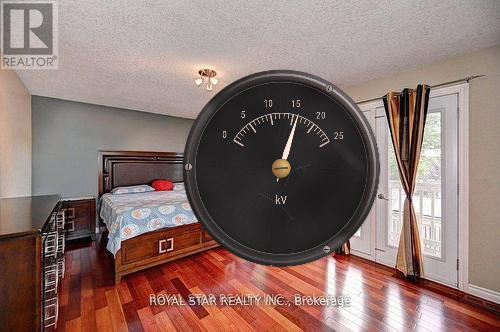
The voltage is **16** kV
